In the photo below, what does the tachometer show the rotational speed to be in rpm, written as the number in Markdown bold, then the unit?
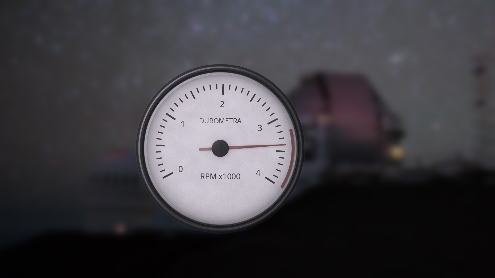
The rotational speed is **3400** rpm
